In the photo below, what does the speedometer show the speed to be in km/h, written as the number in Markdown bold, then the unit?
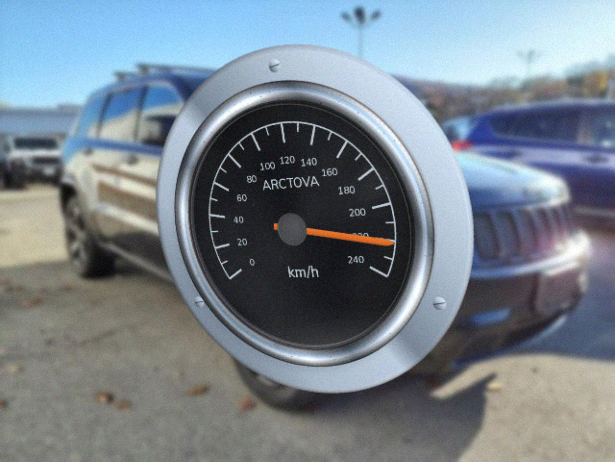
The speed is **220** km/h
